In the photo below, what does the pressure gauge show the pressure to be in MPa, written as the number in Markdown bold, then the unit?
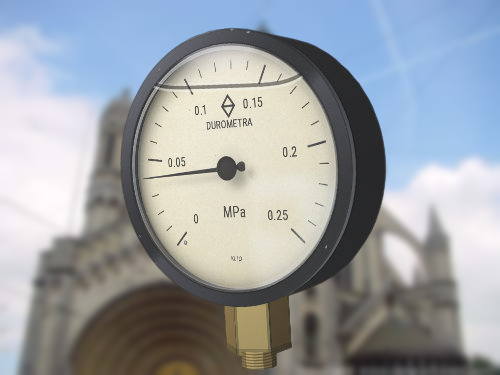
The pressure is **0.04** MPa
